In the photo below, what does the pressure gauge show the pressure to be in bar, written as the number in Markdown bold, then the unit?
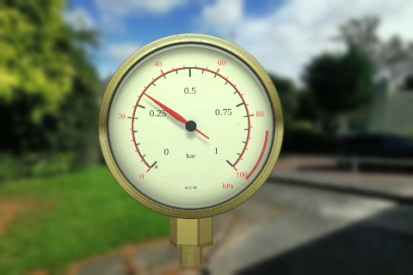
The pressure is **0.3** bar
